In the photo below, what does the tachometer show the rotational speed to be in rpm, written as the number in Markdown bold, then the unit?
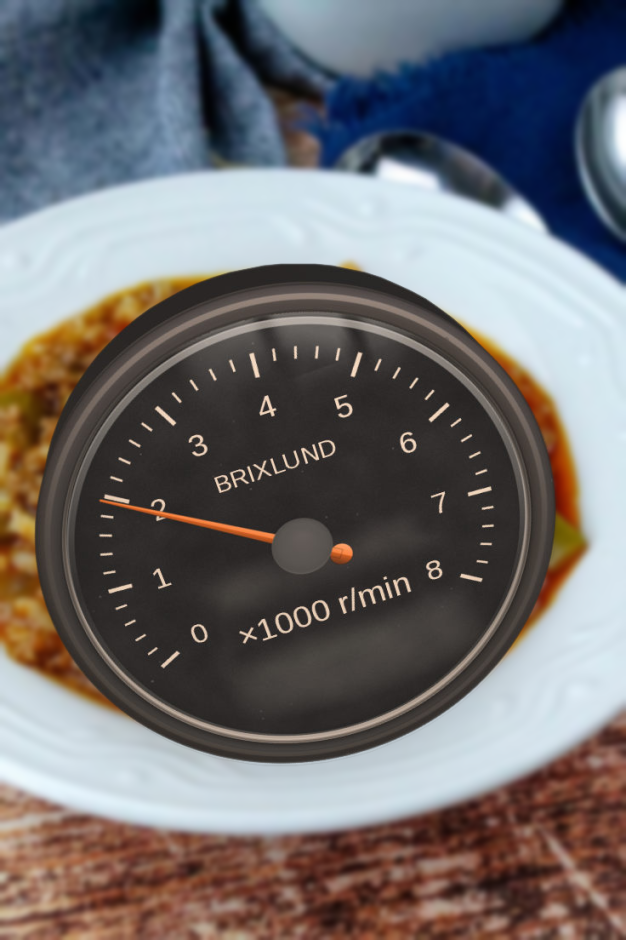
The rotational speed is **2000** rpm
